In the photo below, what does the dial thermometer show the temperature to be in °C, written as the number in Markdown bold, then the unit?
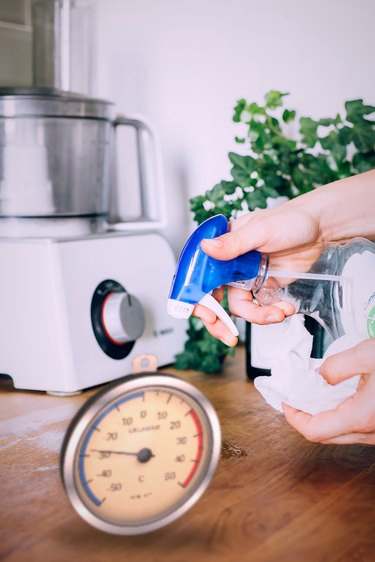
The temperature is **-27.5** °C
